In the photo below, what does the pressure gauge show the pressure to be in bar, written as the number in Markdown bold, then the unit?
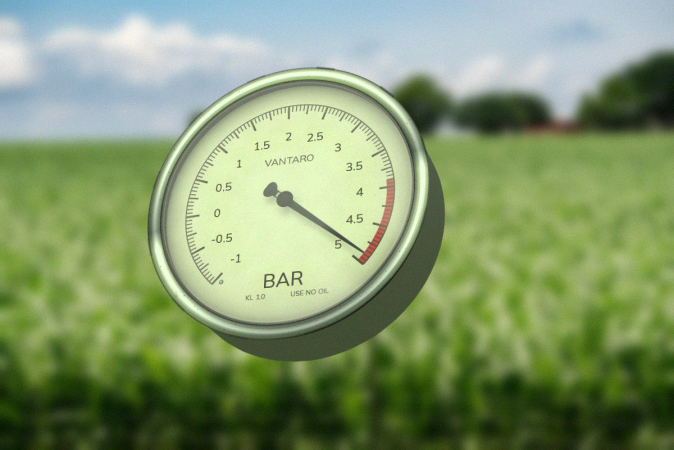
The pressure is **4.9** bar
